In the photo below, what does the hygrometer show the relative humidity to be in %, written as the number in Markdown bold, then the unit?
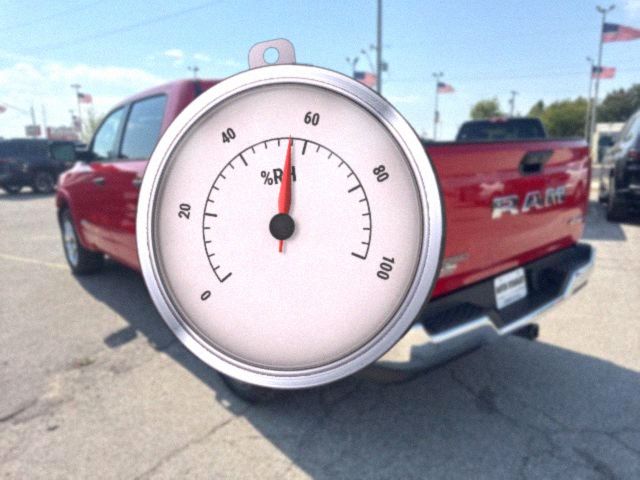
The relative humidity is **56** %
